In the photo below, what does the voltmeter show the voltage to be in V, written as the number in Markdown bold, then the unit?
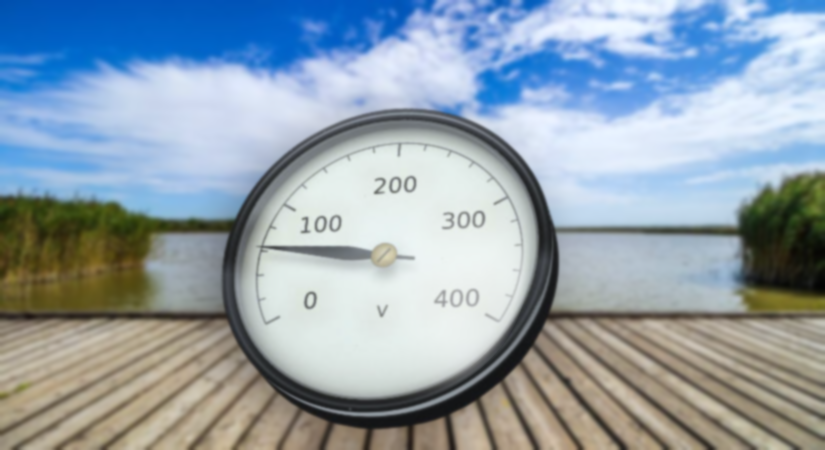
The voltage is **60** V
